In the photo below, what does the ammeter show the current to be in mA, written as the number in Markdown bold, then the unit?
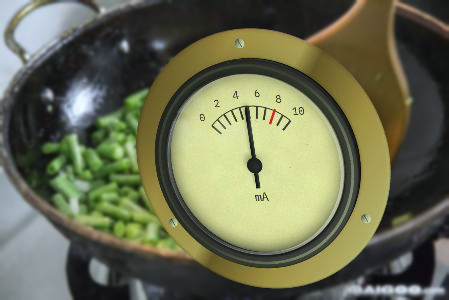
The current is **5** mA
